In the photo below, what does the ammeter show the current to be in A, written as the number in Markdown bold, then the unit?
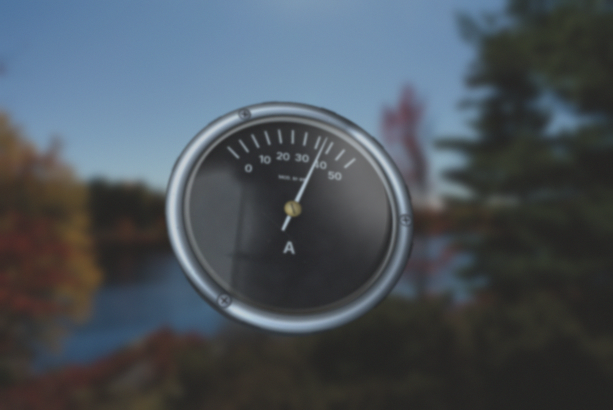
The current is **37.5** A
